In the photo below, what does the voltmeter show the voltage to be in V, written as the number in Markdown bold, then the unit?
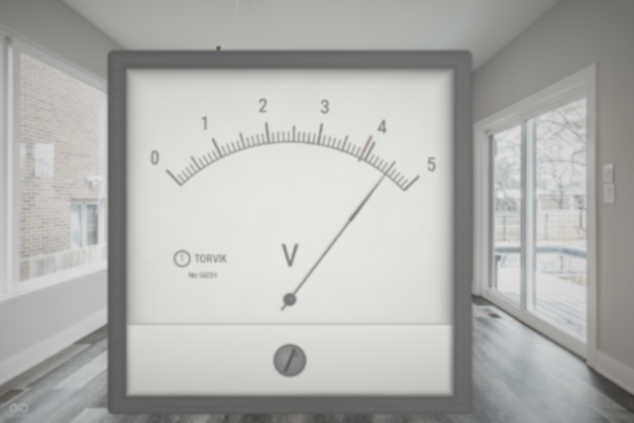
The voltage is **4.5** V
